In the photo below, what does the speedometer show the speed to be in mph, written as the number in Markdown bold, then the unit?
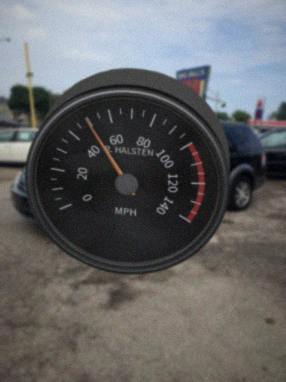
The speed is **50** mph
